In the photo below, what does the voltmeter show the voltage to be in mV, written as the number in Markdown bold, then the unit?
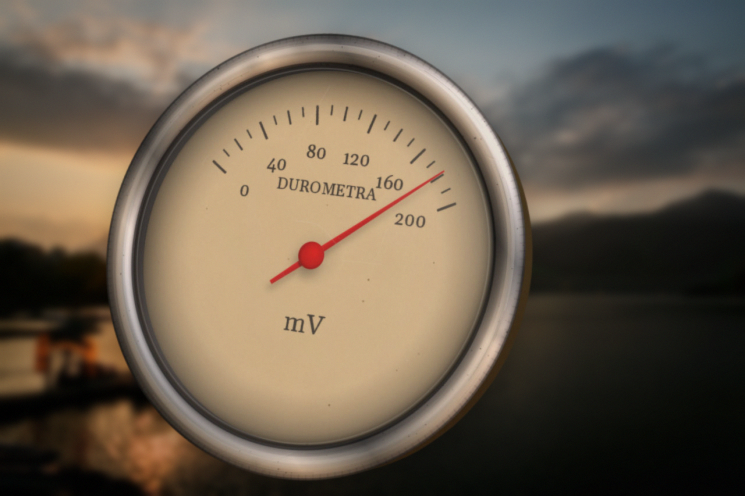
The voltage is **180** mV
